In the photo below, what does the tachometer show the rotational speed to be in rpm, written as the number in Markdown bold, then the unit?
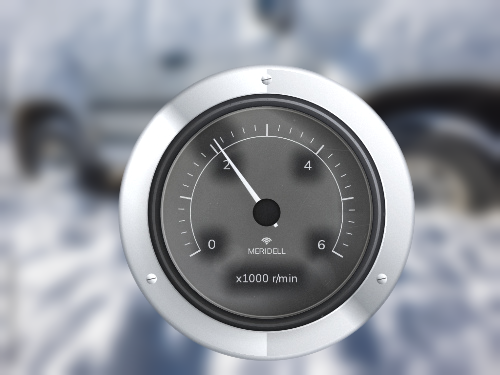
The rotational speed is **2100** rpm
